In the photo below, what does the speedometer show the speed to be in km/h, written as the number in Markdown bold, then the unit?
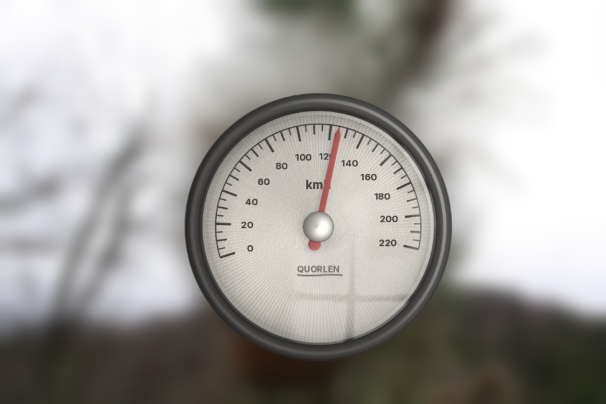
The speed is **125** km/h
